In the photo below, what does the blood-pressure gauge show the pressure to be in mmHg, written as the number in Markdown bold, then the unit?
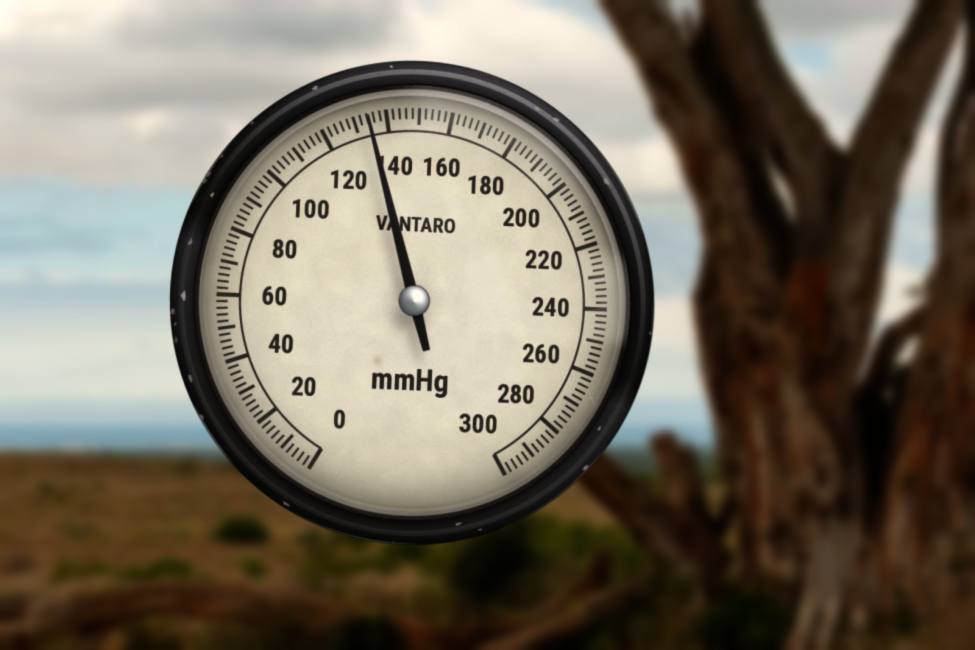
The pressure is **134** mmHg
